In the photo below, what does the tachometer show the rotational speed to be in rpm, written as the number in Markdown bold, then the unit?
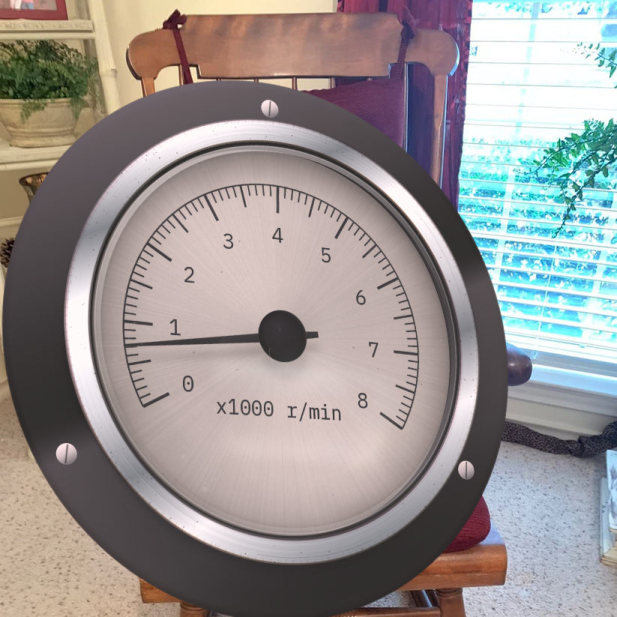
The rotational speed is **700** rpm
